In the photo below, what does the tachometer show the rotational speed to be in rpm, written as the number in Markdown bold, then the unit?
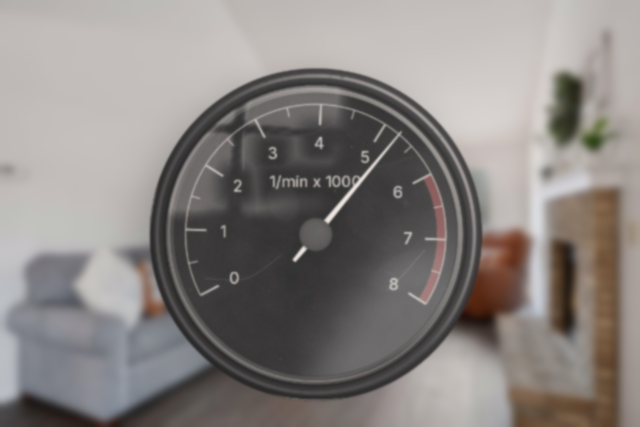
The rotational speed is **5250** rpm
